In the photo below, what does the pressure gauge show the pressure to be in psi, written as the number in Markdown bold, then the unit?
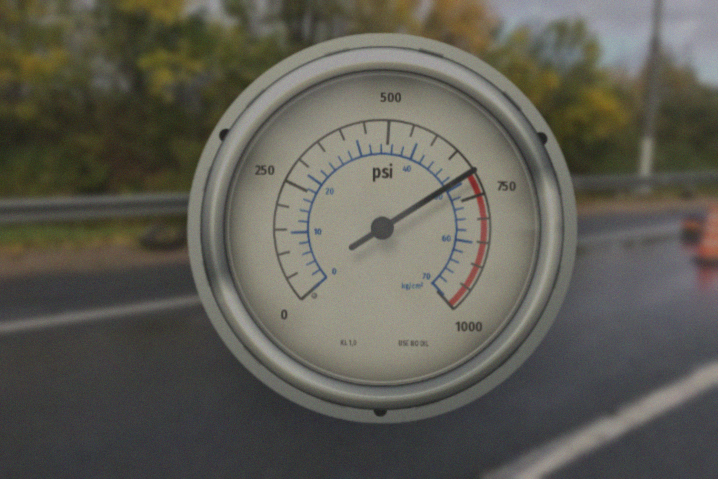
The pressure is **700** psi
